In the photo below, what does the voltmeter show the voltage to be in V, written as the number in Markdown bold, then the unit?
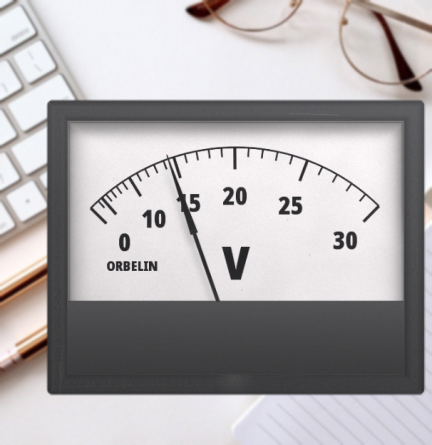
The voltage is **14.5** V
